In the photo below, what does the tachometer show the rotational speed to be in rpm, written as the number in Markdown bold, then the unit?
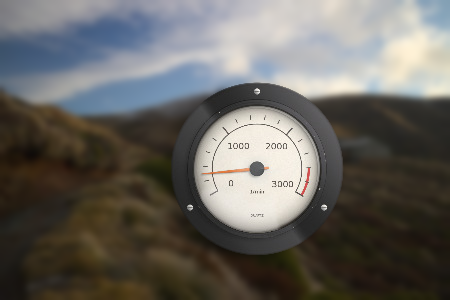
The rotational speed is **300** rpm
